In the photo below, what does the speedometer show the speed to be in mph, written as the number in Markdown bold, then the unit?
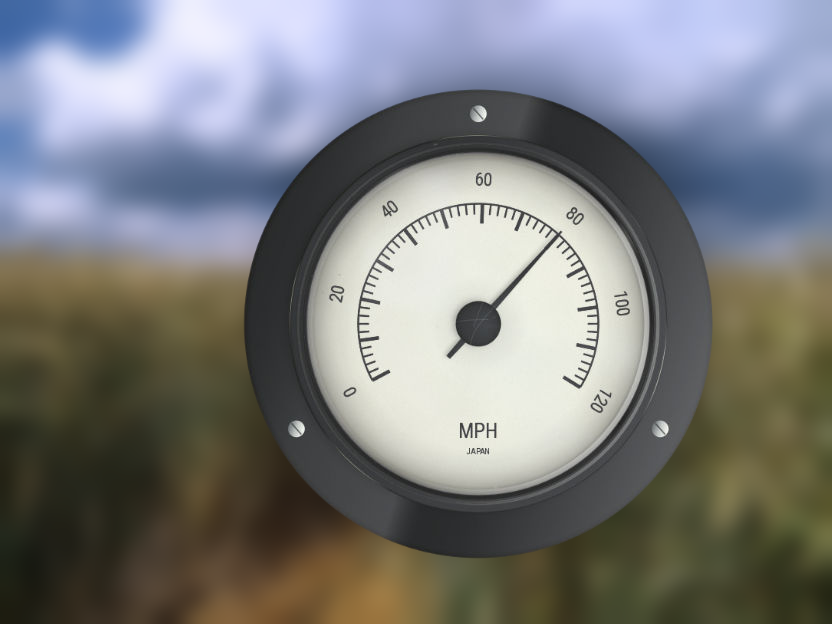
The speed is **80** mph
